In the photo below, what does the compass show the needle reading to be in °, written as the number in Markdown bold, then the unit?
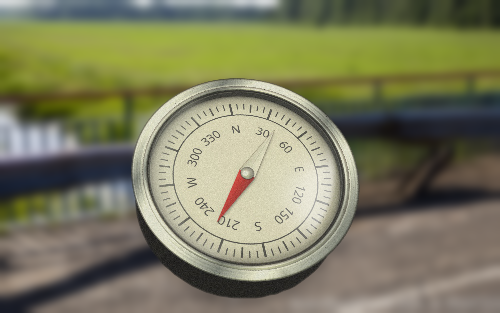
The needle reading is **220** °
